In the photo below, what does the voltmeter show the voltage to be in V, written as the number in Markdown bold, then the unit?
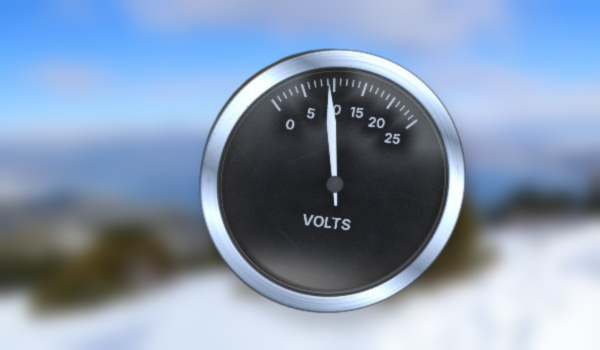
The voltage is **9** V
